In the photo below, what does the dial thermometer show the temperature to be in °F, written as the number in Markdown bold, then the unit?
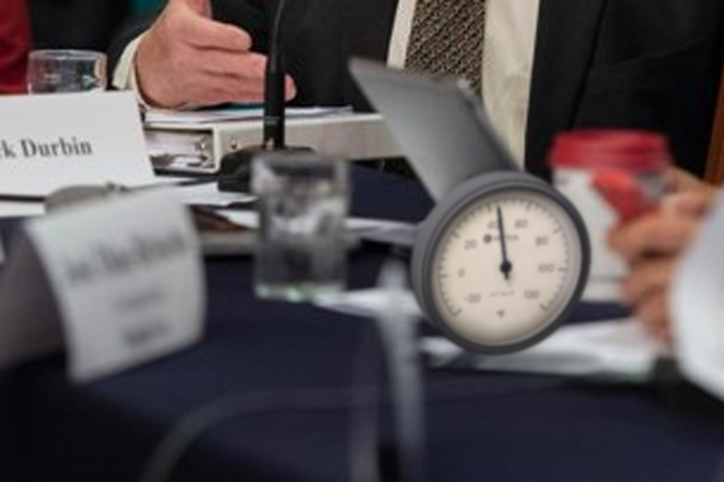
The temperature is **44** °F
